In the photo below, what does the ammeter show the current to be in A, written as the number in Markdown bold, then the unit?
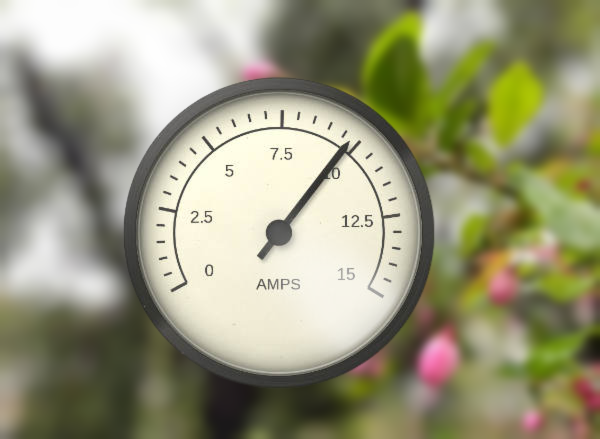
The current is **9.75** A
